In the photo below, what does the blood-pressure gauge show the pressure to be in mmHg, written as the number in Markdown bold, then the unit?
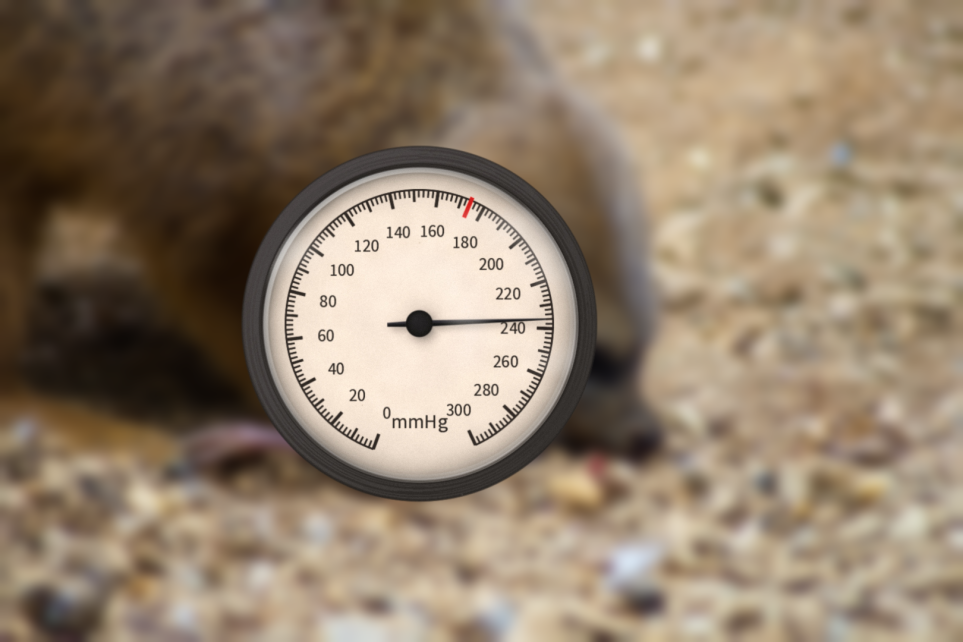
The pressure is **236** mmHg
